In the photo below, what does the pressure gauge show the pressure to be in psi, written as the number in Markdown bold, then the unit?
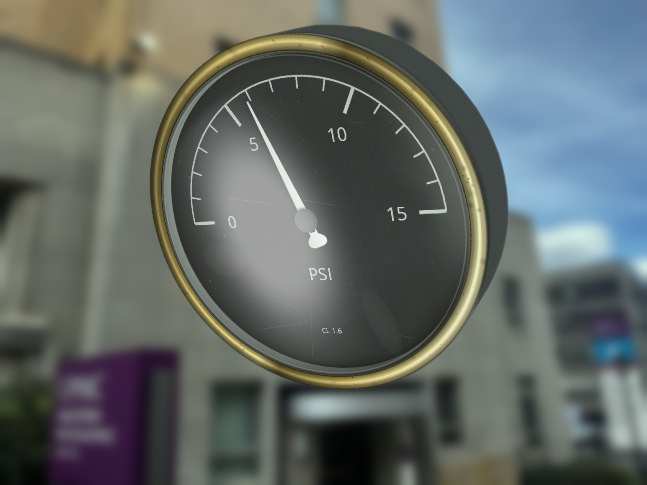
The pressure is **6** psi
